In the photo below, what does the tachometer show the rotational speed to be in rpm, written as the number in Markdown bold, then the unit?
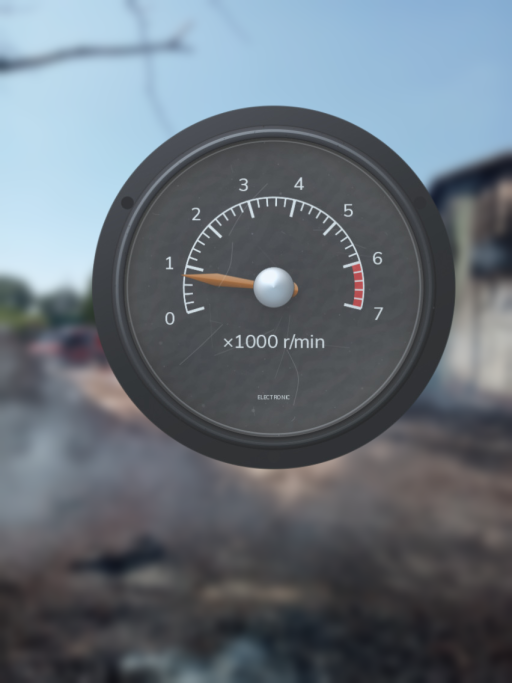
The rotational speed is **800** rpm
